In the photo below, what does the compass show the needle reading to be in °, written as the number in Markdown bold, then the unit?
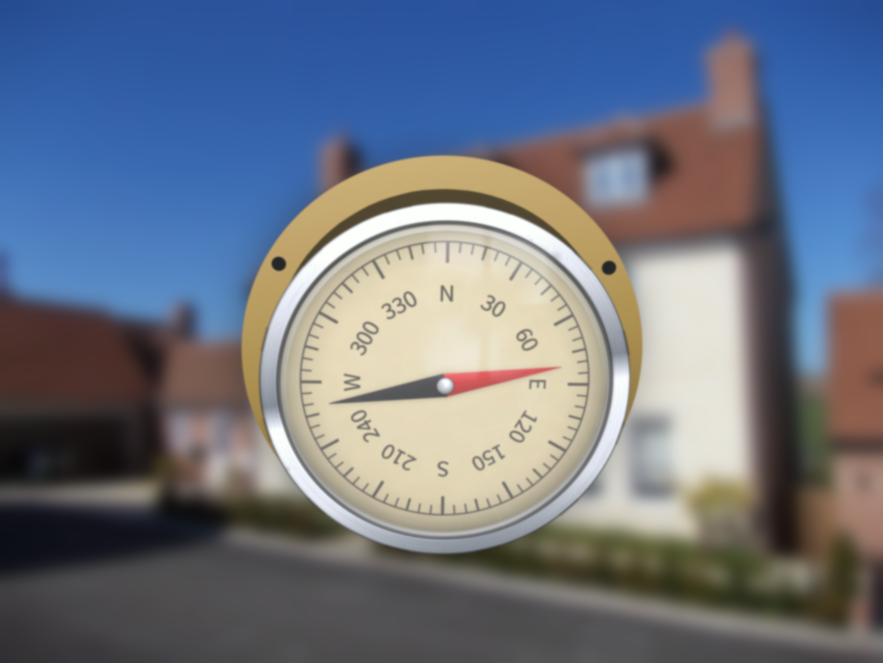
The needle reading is **80** °
